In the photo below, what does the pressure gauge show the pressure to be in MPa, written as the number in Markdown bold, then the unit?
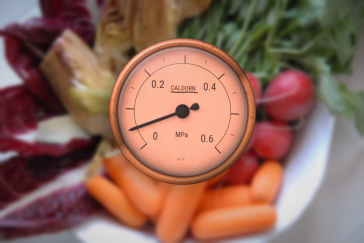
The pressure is **0.05** MPa
